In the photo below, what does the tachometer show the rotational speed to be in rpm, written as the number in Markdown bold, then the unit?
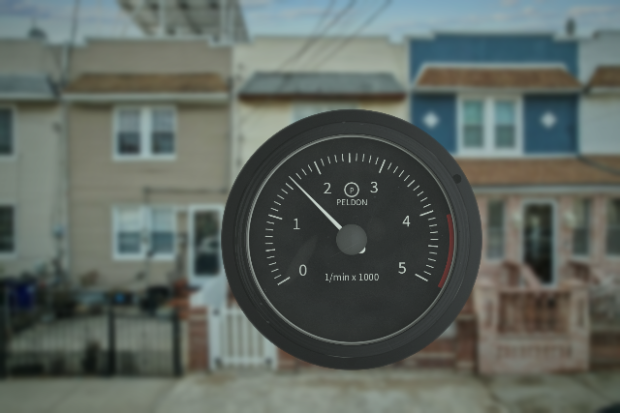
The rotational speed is **1600** rpm
